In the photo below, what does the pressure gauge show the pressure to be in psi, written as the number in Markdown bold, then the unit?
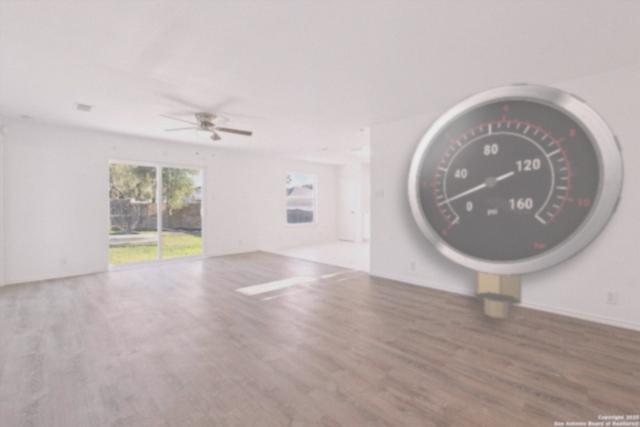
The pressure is **15** psi
